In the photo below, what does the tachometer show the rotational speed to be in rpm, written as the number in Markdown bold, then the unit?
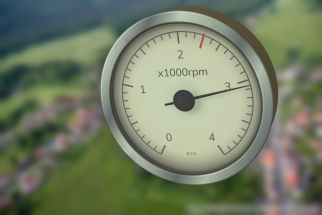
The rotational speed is **3050** rpm
